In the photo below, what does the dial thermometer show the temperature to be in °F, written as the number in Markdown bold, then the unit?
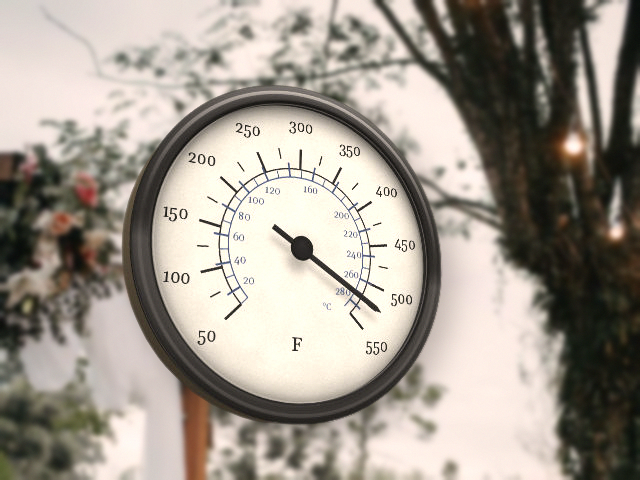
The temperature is **525** °F
